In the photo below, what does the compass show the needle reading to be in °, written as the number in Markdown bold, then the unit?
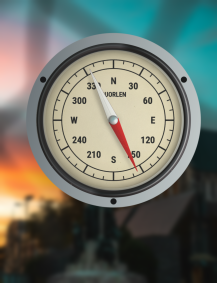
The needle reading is **155** °
